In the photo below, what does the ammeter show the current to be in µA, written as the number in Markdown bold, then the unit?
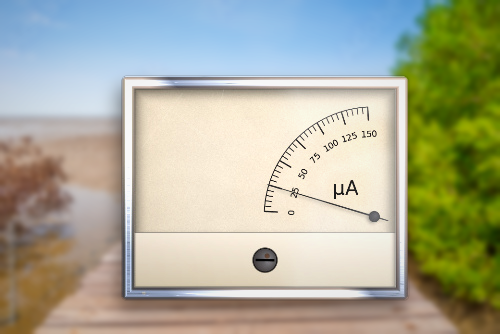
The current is **25** µA
